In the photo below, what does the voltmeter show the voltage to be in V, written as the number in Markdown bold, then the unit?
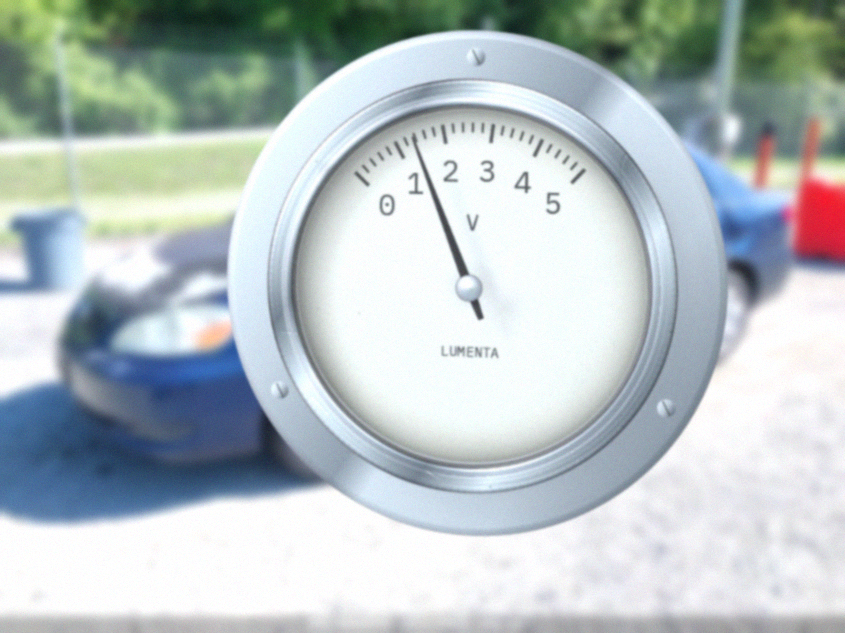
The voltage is **1.4** V
